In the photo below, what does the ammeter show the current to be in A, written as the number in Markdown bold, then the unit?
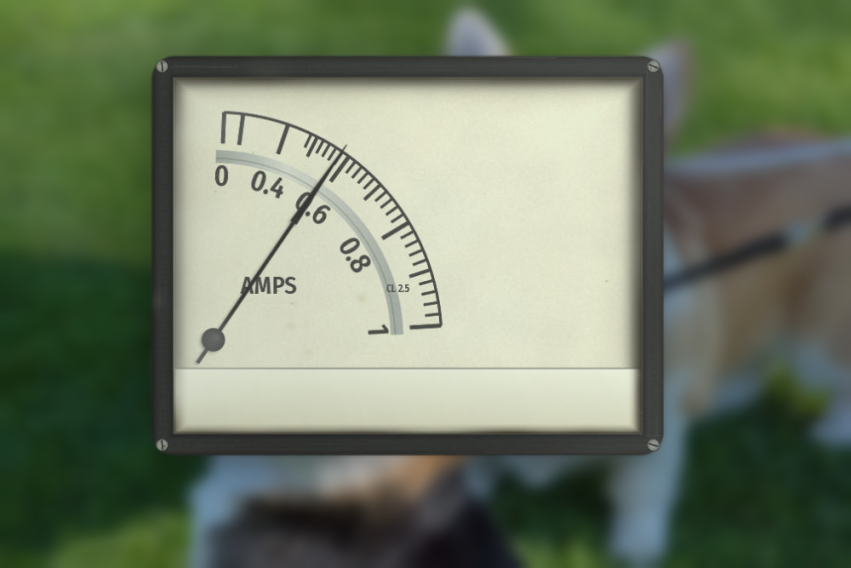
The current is **0.58** A
